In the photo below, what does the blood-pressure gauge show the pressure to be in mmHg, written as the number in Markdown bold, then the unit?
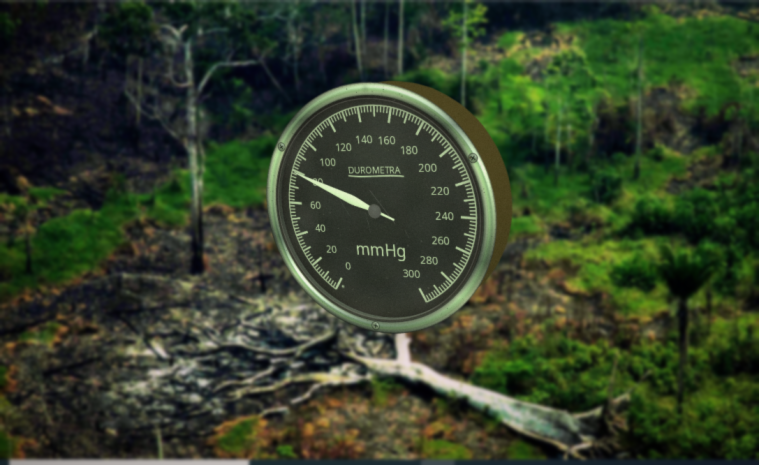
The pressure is **80** mmHg
